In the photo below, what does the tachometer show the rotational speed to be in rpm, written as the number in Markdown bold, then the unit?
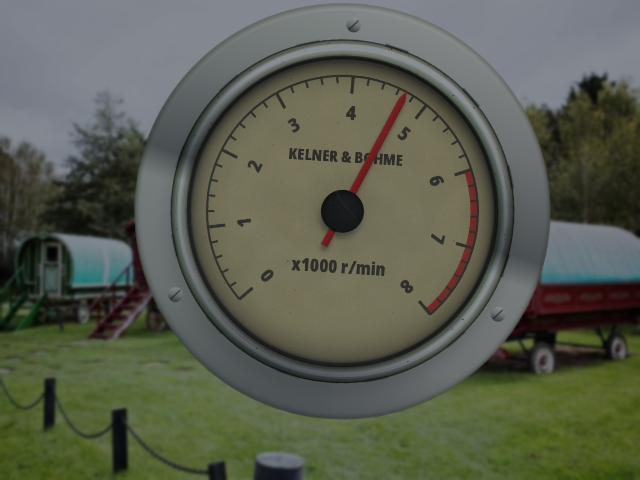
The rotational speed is **4700** rpm
